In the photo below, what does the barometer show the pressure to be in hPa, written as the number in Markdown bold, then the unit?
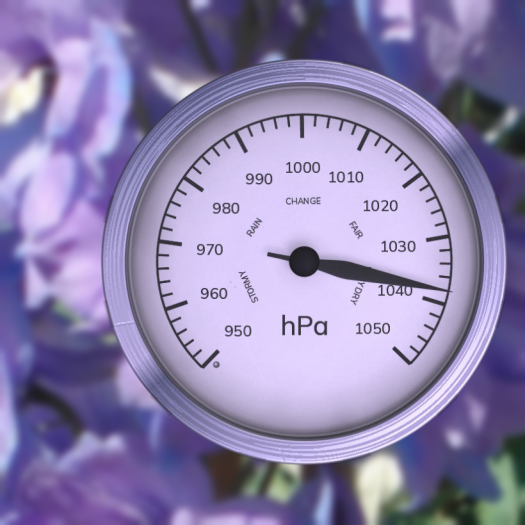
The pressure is **1038** hPa
